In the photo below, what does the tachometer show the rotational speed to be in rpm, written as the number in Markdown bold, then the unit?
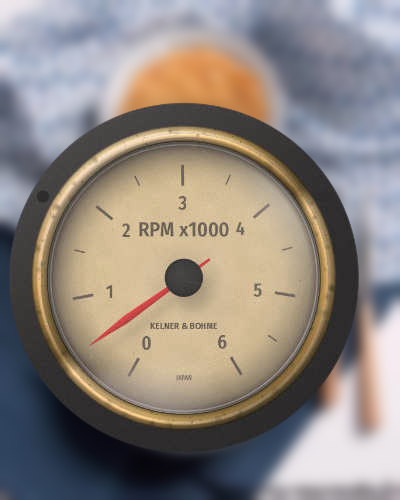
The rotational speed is **500** rpm
